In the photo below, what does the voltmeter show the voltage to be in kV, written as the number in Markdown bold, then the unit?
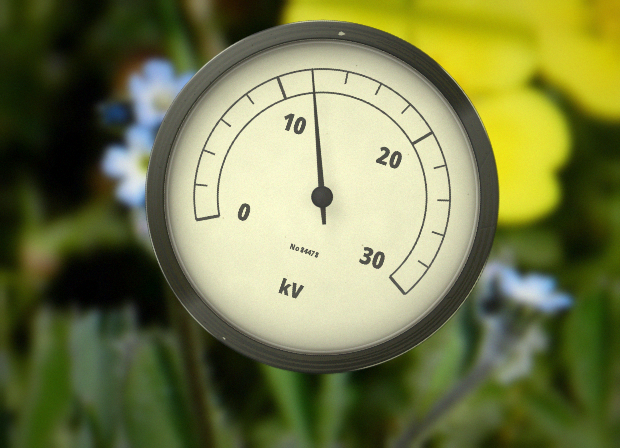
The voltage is **12** kV
